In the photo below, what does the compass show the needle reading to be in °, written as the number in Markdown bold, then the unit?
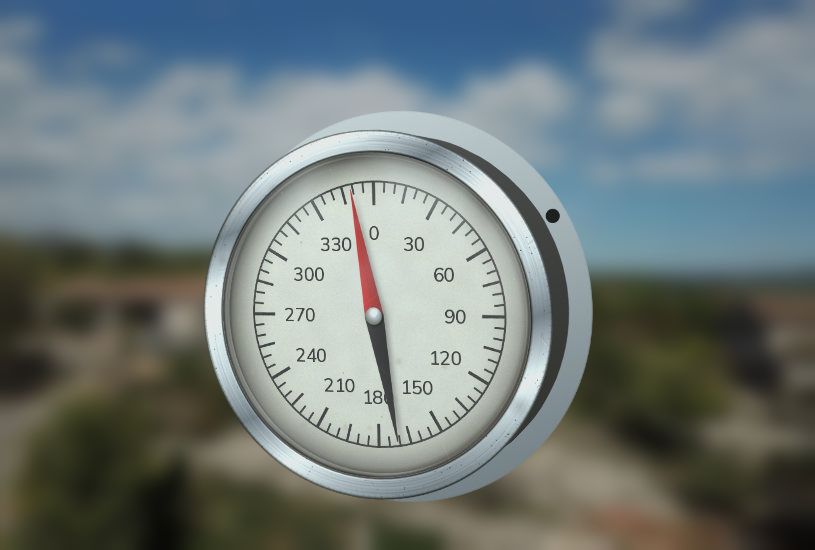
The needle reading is **350** °
